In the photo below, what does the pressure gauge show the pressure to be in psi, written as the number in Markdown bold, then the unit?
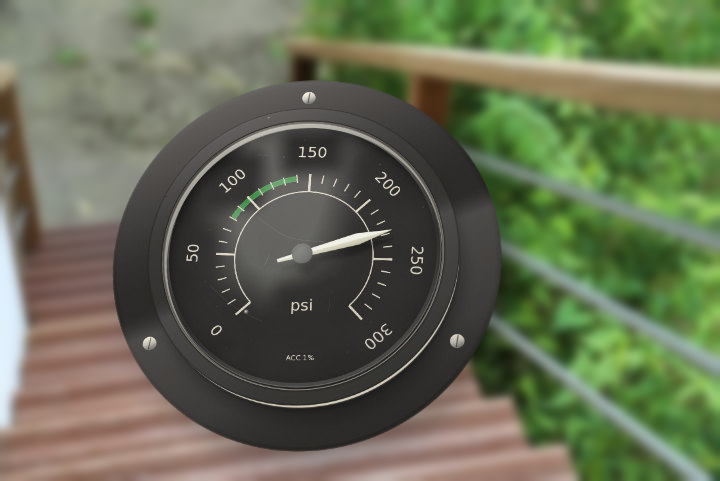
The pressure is **230** psi
